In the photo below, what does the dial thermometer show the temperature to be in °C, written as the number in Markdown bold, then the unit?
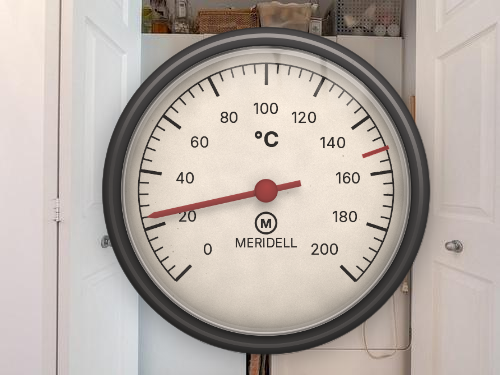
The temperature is **24** °C
